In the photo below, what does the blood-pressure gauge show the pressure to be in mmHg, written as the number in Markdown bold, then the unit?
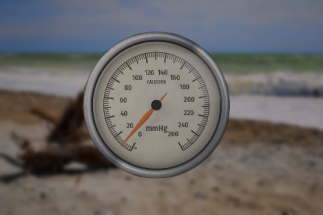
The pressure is **10** mmHg
